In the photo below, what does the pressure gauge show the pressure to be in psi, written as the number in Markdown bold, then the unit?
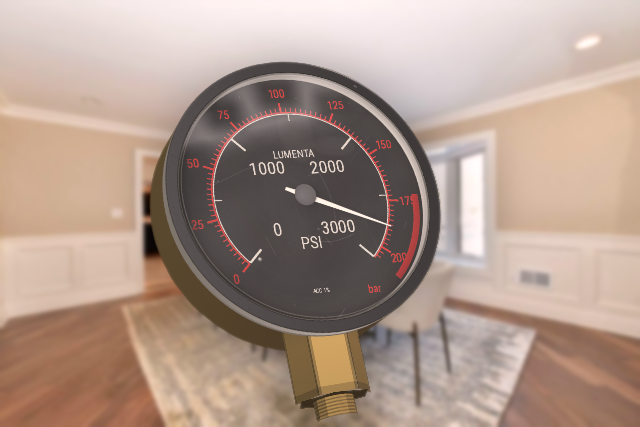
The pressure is **2750** psi
